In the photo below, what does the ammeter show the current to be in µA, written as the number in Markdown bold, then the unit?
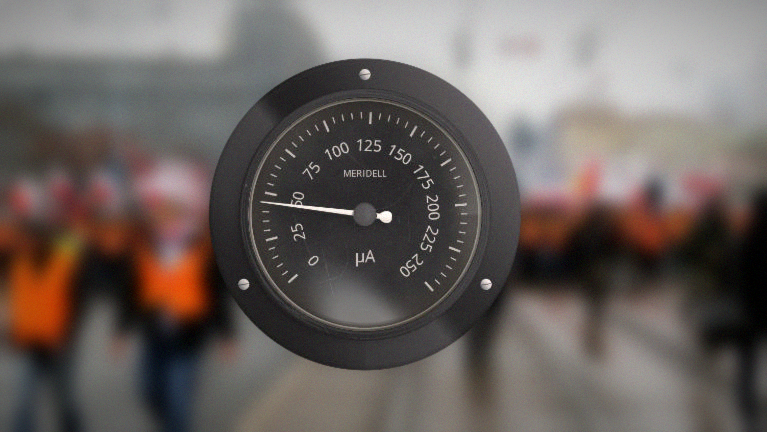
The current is **45** µA
